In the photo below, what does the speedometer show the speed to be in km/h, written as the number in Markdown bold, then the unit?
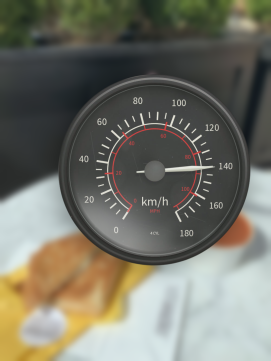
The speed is **140** km/h
